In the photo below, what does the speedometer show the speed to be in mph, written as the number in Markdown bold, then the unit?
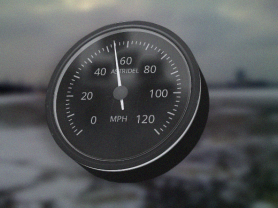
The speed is **54** mph
